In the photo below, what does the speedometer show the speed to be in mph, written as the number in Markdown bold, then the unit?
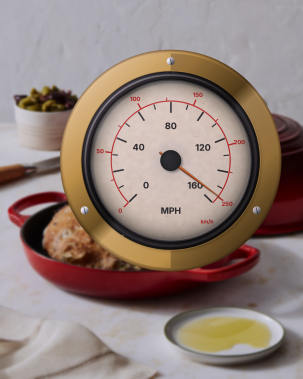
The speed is **155** mph
